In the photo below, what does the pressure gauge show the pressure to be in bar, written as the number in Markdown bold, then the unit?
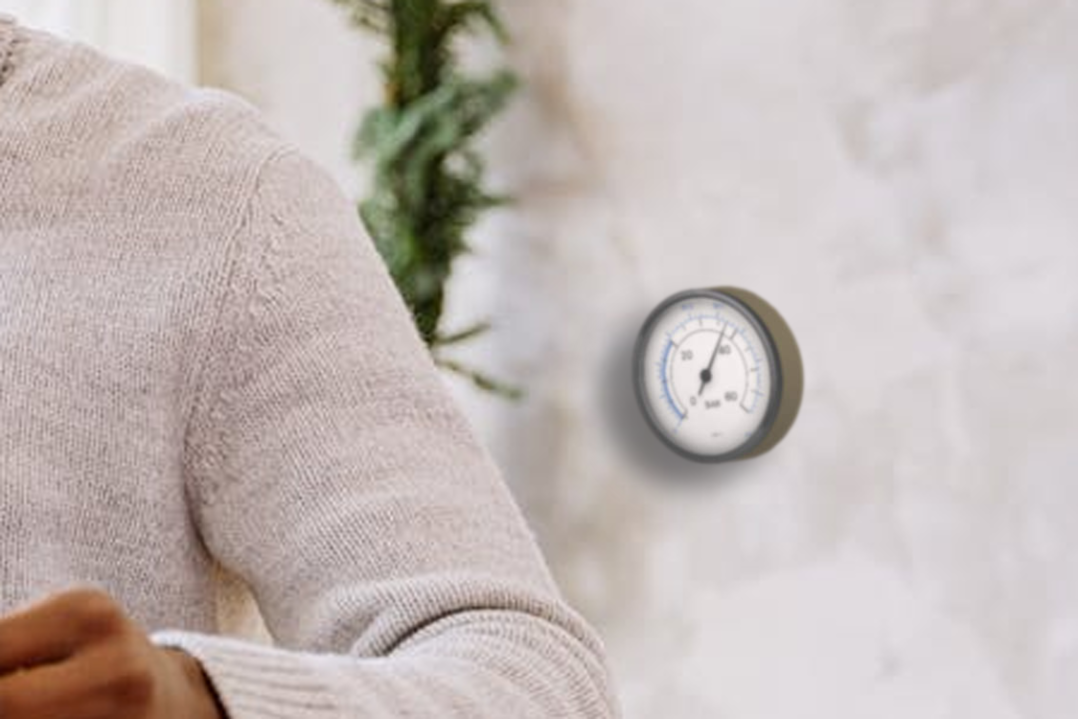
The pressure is **37.5** bar
